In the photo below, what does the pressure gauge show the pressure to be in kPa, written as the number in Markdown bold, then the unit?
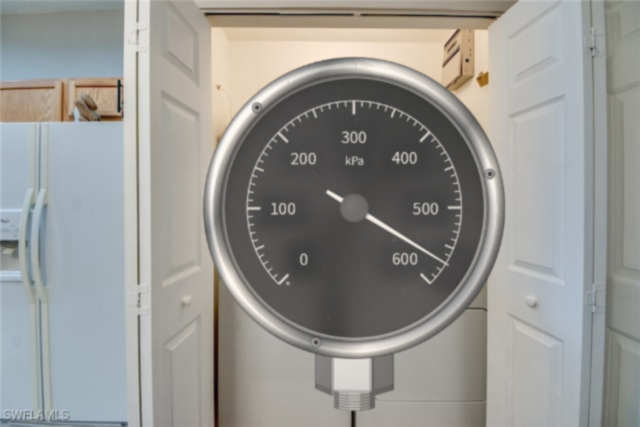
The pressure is **570** kPa
